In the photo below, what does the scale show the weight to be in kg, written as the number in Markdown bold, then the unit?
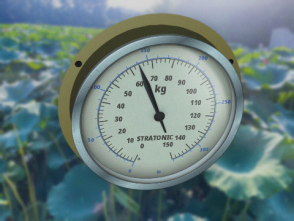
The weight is **64** kg
